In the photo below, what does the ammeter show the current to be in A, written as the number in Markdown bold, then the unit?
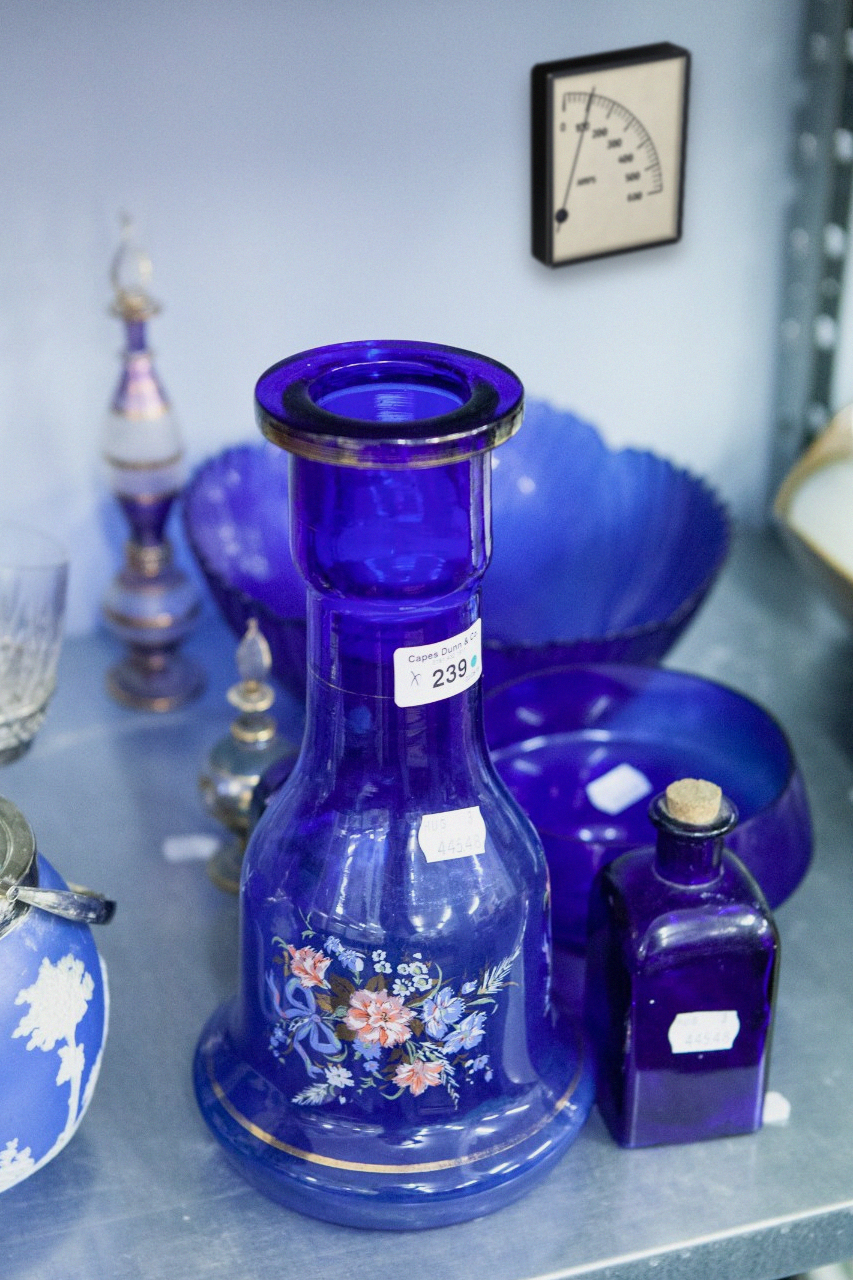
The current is **100** A
